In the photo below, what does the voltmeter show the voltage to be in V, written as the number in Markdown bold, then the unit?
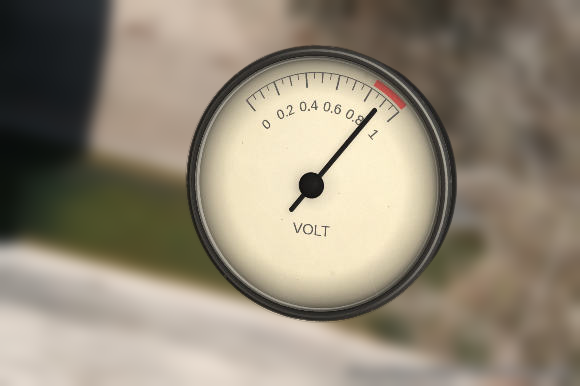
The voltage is **0.9** V
